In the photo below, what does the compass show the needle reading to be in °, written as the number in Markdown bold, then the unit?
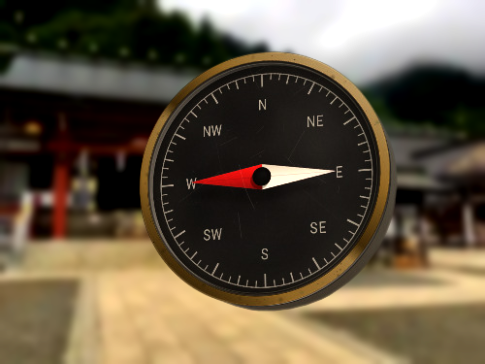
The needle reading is **270** °
